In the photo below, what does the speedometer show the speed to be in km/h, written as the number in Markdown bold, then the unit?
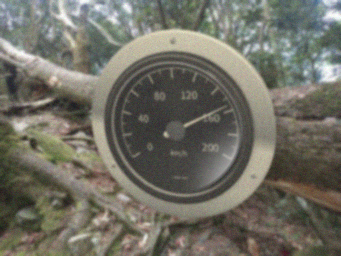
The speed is **155** km/h
